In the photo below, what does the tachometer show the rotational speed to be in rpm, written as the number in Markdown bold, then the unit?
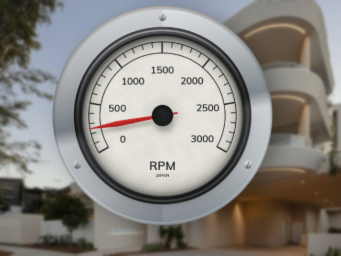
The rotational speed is **250** rpm
